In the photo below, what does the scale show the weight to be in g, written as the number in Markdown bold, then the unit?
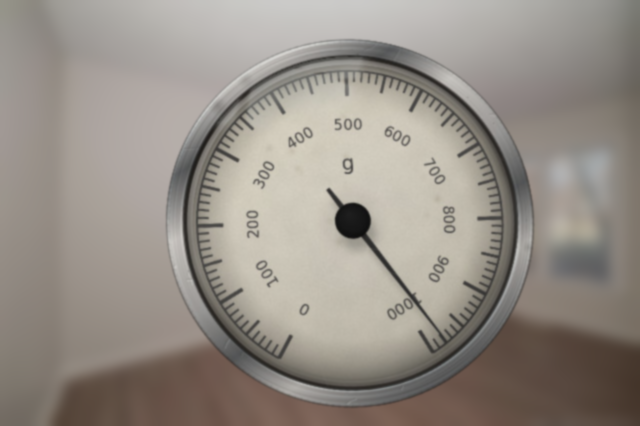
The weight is **980** g
